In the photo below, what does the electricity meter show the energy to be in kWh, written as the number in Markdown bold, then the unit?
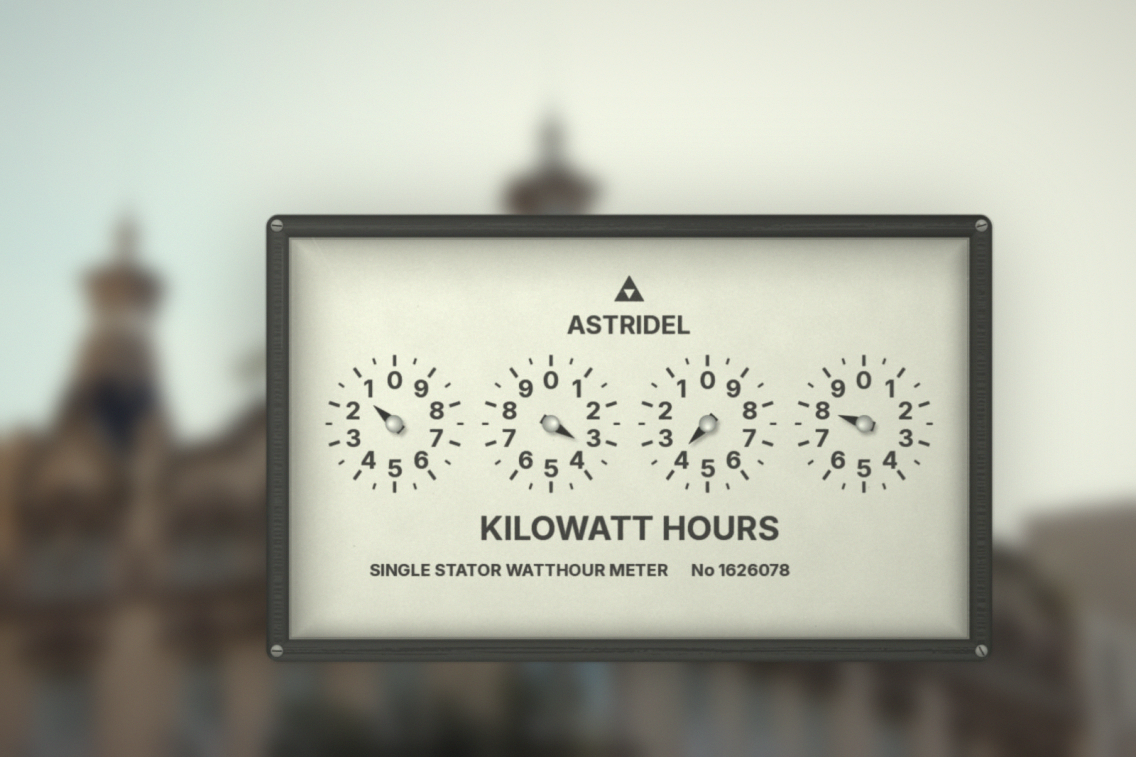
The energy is **1338** kWh
